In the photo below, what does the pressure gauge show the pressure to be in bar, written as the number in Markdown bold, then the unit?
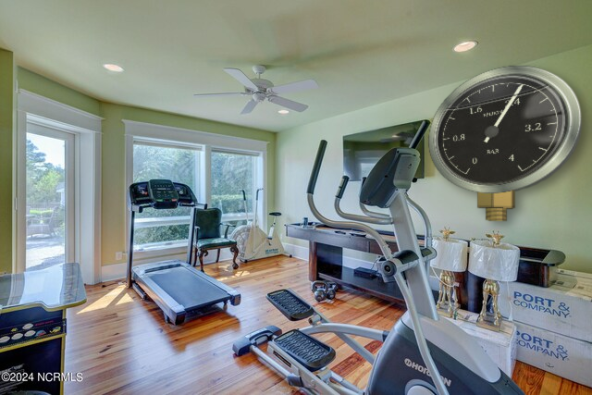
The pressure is **2.4** bar
